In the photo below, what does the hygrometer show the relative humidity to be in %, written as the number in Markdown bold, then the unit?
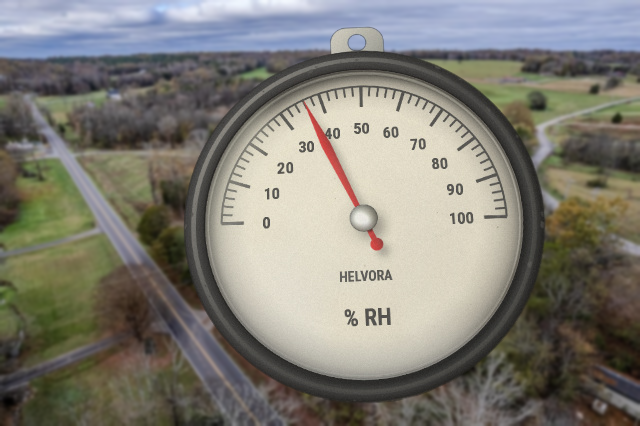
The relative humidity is **36** %
